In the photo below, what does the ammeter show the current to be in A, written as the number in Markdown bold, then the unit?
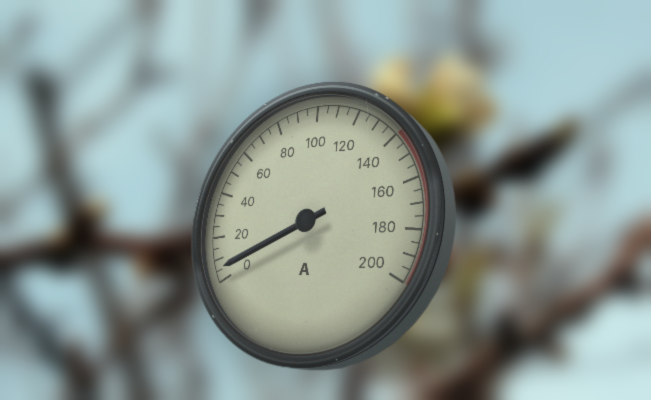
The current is **5** A
